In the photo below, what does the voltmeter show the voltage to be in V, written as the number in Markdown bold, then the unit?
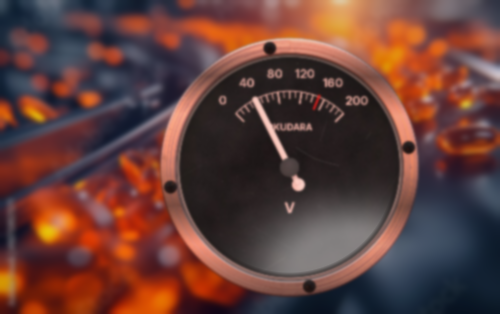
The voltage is **40** V
